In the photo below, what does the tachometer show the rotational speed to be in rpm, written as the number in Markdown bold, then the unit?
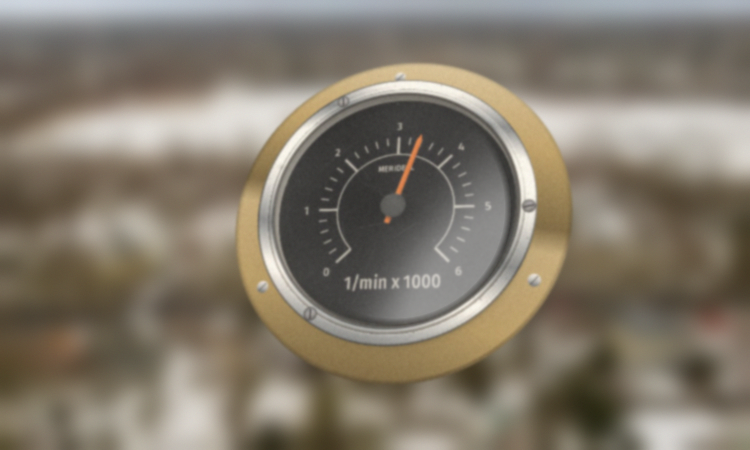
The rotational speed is **3400** rpm
